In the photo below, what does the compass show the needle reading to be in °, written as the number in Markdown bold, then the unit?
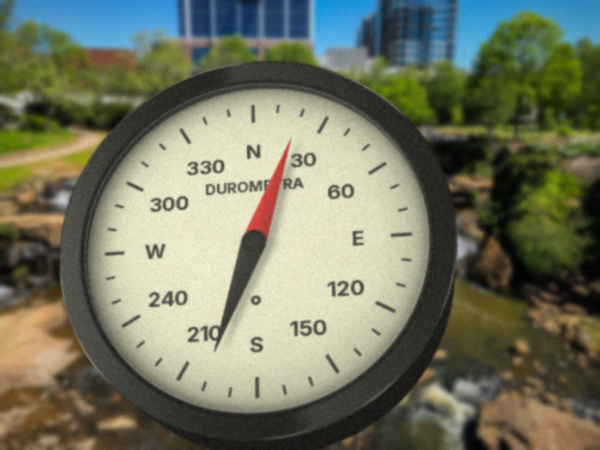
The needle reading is **20** °
